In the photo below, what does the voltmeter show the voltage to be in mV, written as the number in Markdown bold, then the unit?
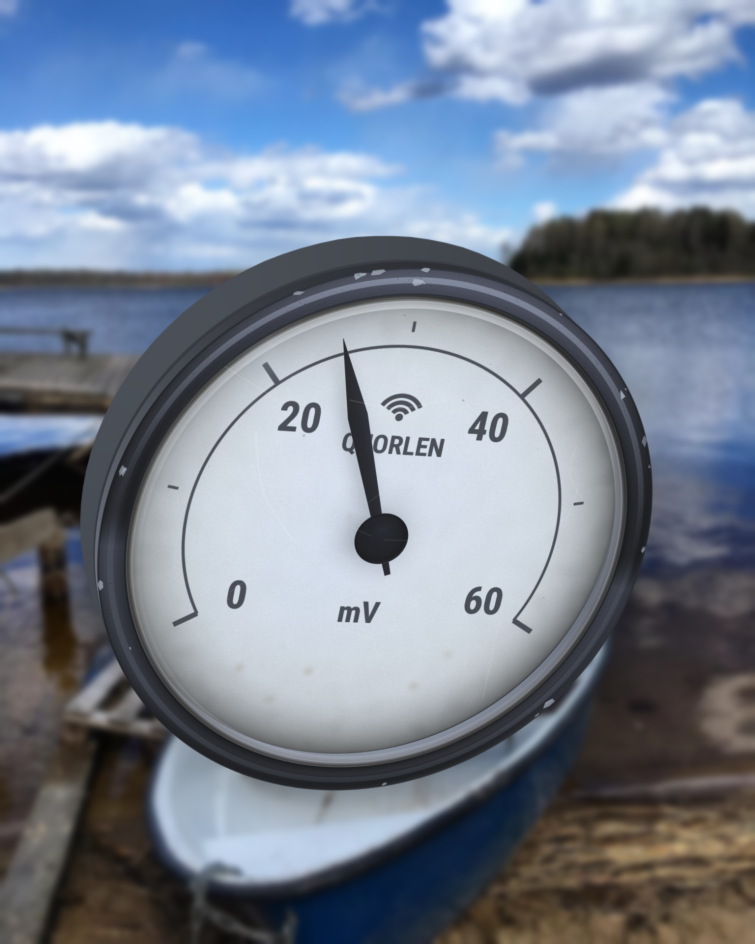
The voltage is **25** mV
